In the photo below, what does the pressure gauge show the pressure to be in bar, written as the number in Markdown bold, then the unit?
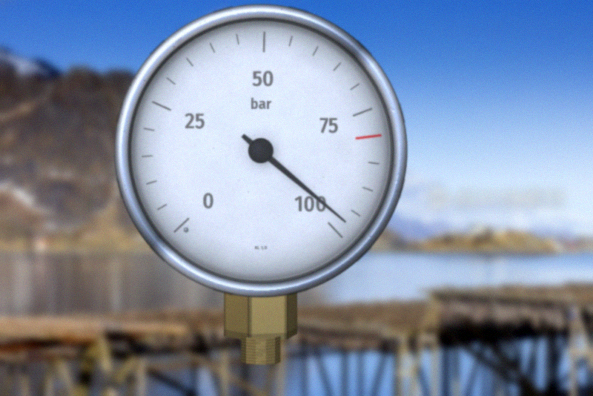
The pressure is **97.5** bar
